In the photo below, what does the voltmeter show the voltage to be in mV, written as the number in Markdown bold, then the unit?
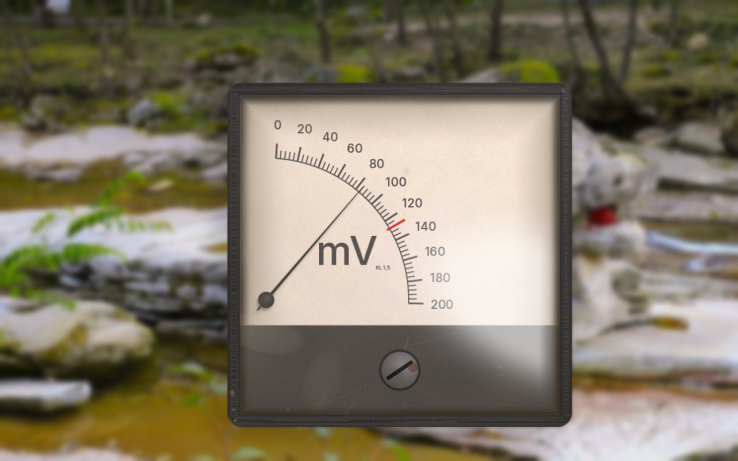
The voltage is **84** mV
